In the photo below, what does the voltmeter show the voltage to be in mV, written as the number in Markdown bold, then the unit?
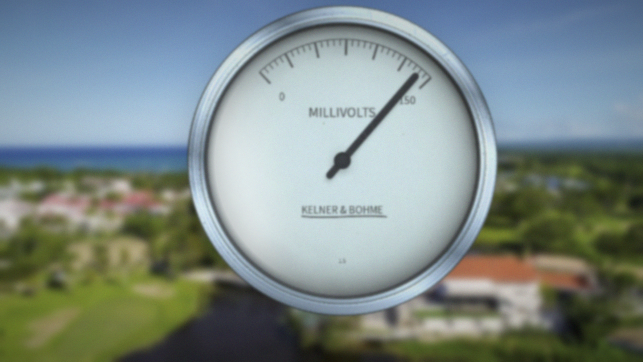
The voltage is **140** mV
